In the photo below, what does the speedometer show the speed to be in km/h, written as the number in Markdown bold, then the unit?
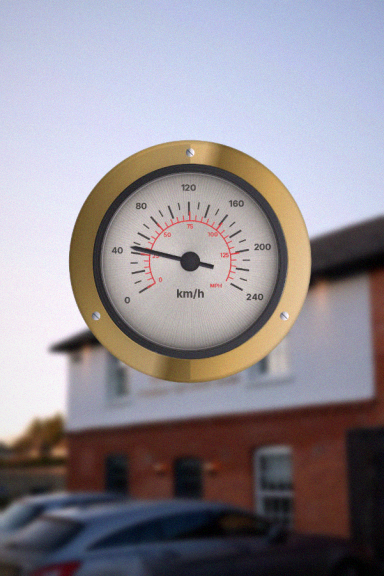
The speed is **45** km/h
